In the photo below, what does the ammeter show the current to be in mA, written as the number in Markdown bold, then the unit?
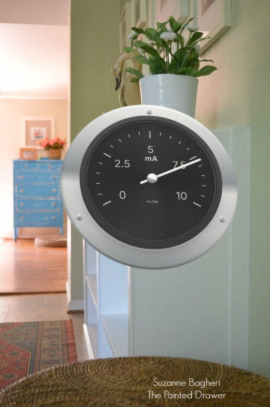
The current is **7.75** mA
